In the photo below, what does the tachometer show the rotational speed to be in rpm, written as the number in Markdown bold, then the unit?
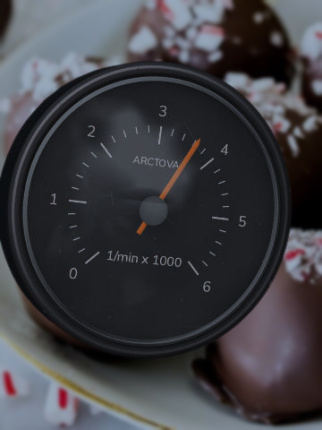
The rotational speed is **3600** rpm
